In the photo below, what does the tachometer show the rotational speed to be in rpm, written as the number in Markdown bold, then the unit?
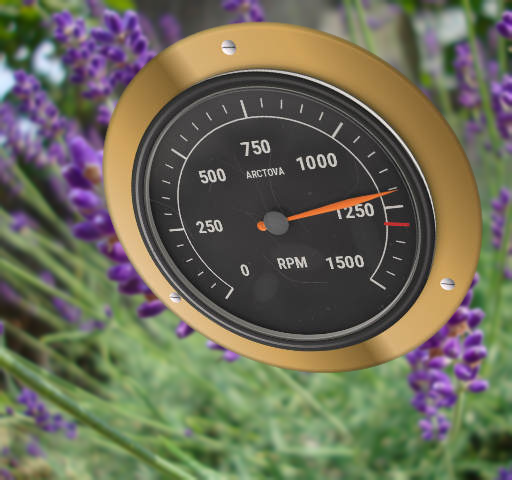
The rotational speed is **1200** rpm
